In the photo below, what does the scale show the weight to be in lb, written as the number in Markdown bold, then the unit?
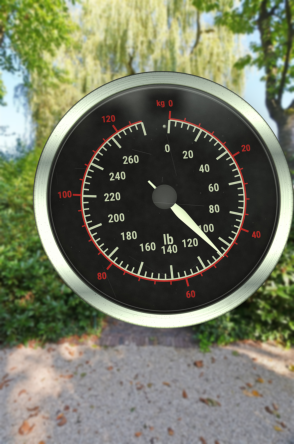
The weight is **108** lb
